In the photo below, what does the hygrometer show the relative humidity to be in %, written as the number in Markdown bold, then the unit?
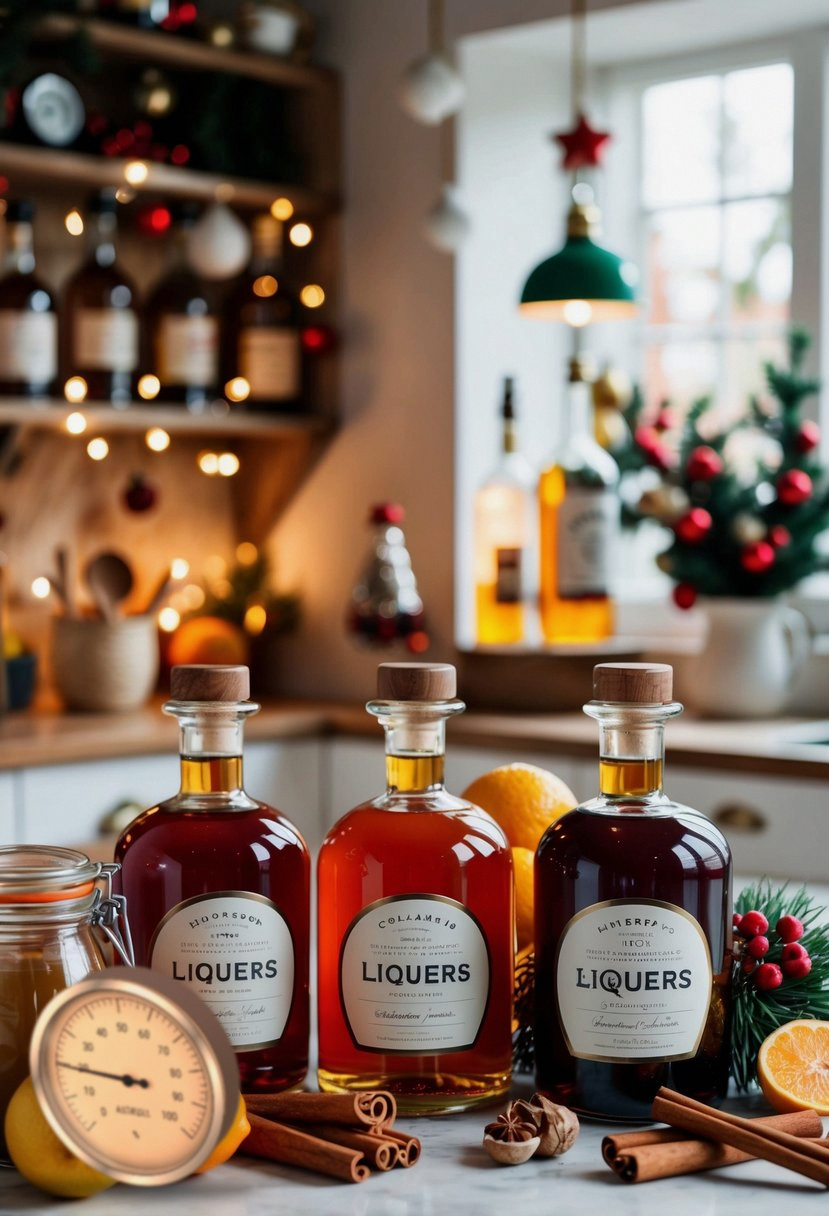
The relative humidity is **20** %
